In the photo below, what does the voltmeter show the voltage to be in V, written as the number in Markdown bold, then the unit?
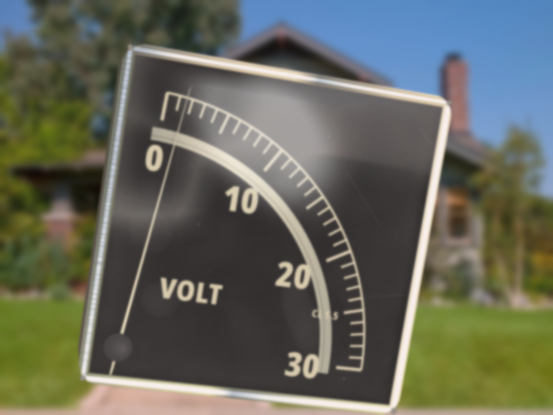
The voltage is **1.5** V
